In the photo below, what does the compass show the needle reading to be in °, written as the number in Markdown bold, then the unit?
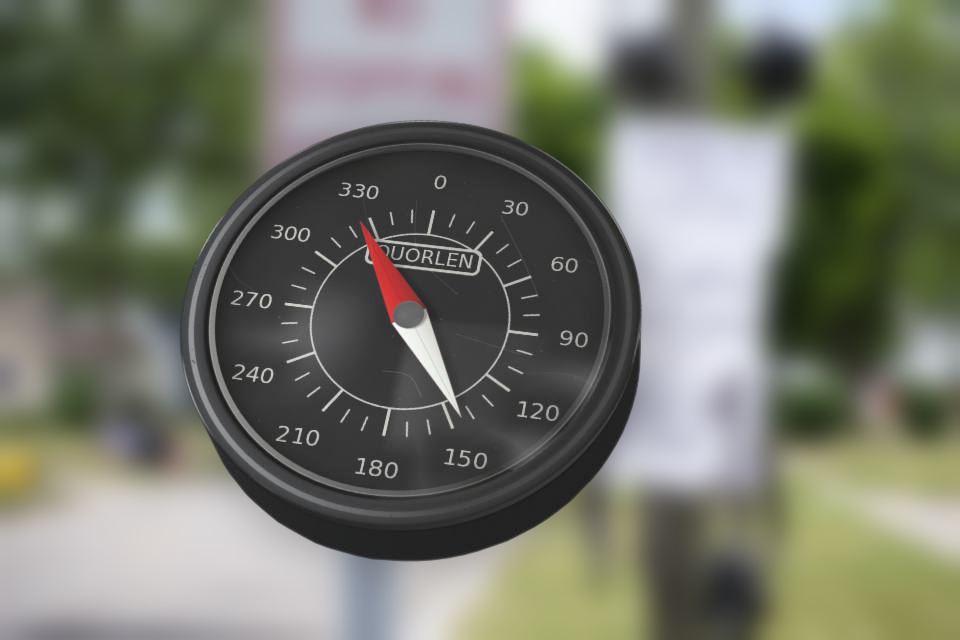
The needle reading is **325** °
